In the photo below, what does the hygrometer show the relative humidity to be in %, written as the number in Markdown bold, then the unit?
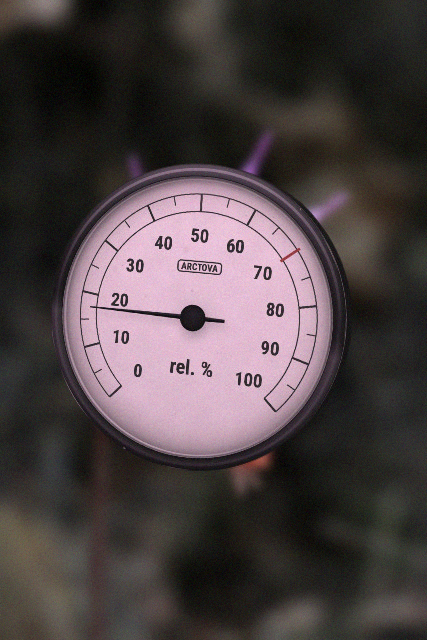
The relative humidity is **17.5** %
